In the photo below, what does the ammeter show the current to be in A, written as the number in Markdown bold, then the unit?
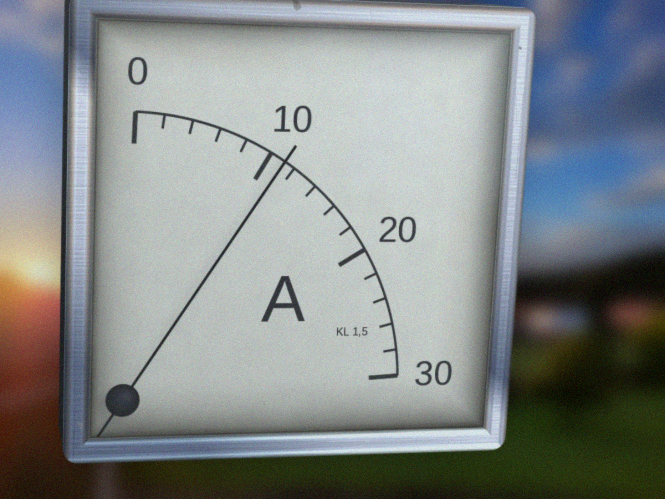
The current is **11** A
